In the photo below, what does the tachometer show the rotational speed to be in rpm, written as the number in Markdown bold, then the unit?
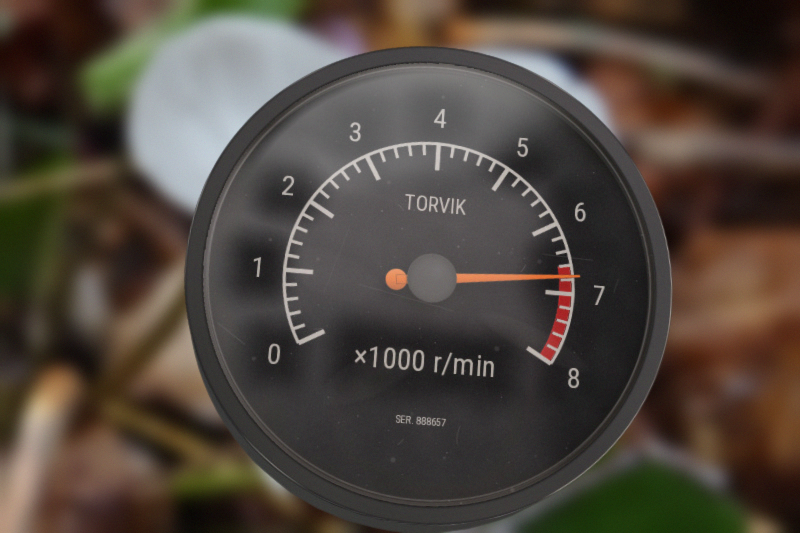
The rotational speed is **6800** rpm
